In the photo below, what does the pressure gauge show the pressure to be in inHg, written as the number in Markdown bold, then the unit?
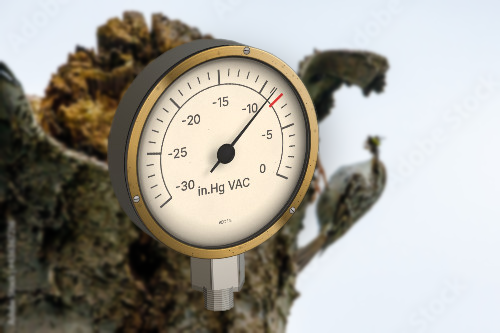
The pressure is **-9** inHg
